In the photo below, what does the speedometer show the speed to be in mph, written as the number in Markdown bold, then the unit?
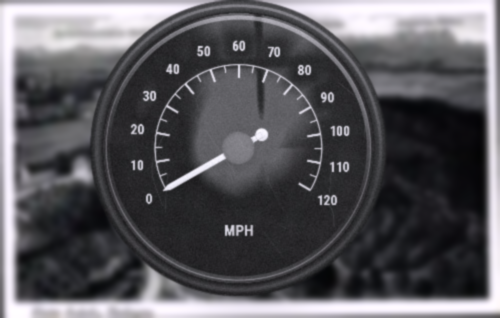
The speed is **0** mph
